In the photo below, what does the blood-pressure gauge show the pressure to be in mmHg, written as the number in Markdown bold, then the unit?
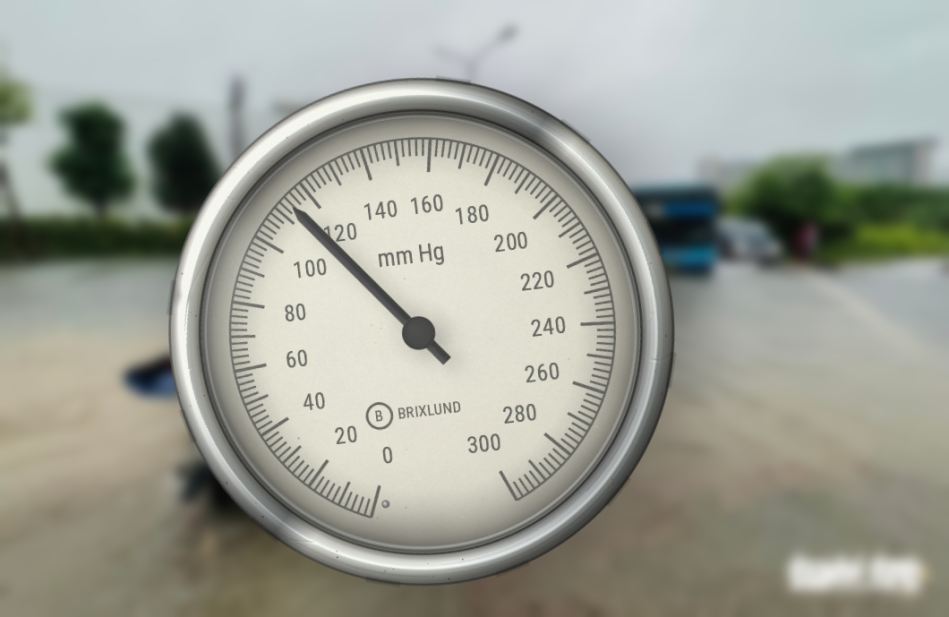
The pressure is **114** mmHg
